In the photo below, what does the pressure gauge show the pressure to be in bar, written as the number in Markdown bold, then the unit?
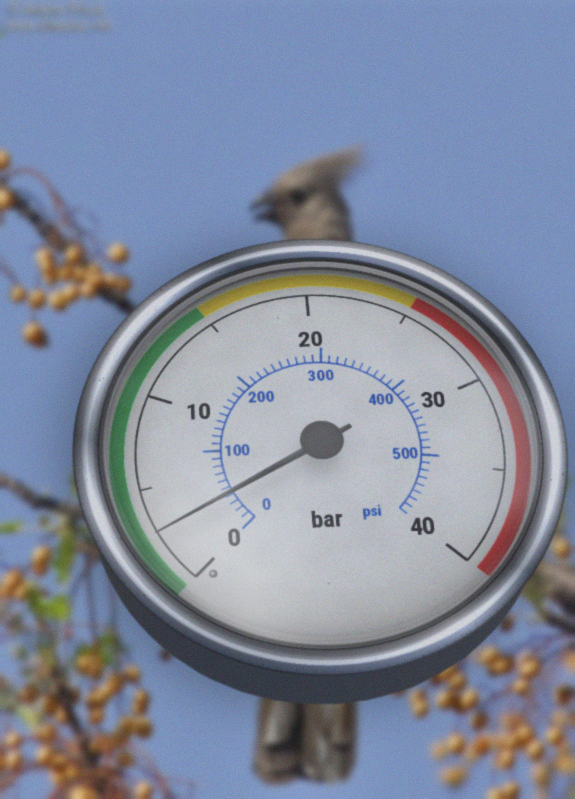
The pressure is **2.5** bar
